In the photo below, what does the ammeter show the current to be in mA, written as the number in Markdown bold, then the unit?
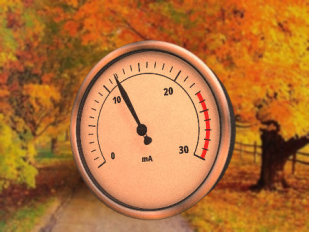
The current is **12** mA
